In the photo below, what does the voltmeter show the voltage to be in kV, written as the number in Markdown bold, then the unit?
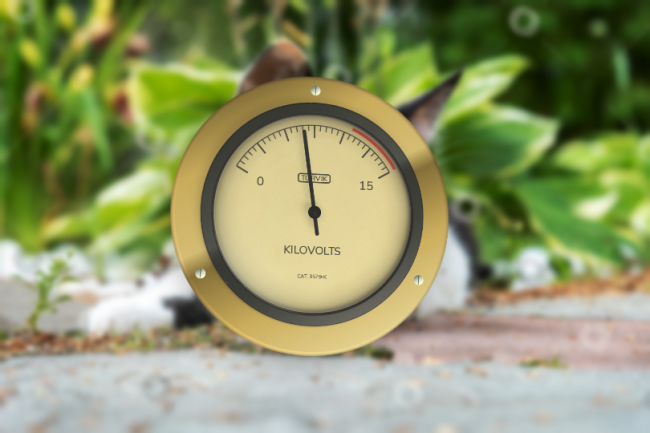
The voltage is **6.5** kV
